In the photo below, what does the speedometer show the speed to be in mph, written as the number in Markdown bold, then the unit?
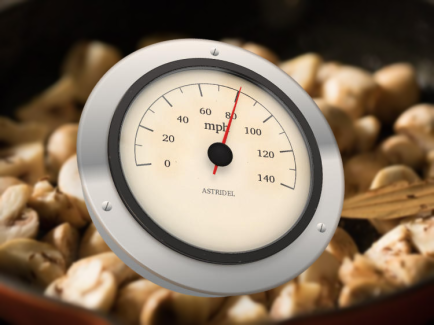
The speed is **80** mph
